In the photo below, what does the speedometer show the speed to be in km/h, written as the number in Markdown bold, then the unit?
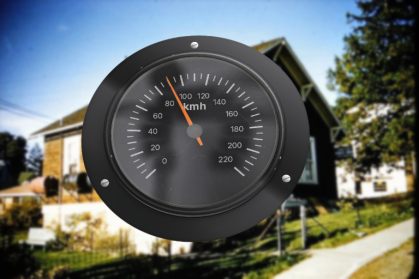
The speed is **90** km/h
